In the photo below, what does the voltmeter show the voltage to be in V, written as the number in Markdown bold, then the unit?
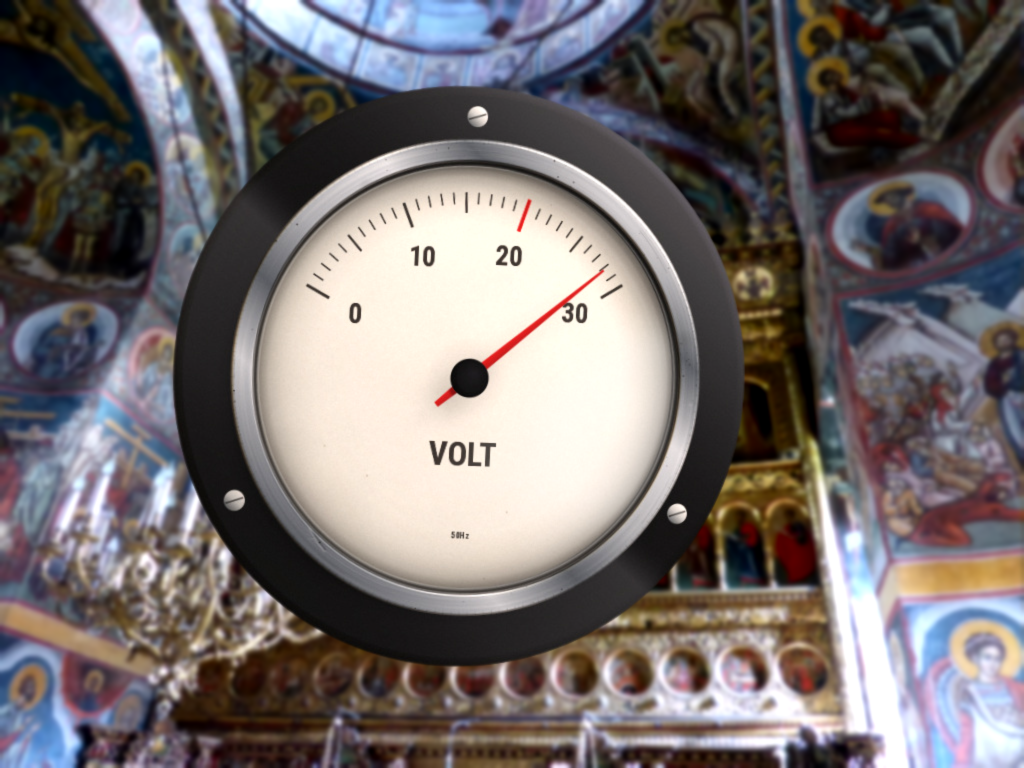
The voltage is **28** V
